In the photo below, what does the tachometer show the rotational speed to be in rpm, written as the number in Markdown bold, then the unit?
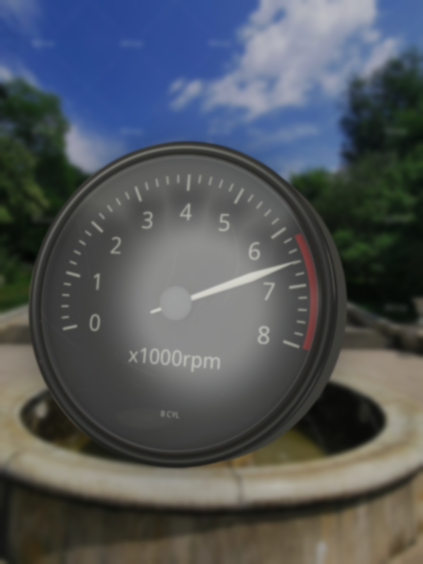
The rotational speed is **6600** rpm
